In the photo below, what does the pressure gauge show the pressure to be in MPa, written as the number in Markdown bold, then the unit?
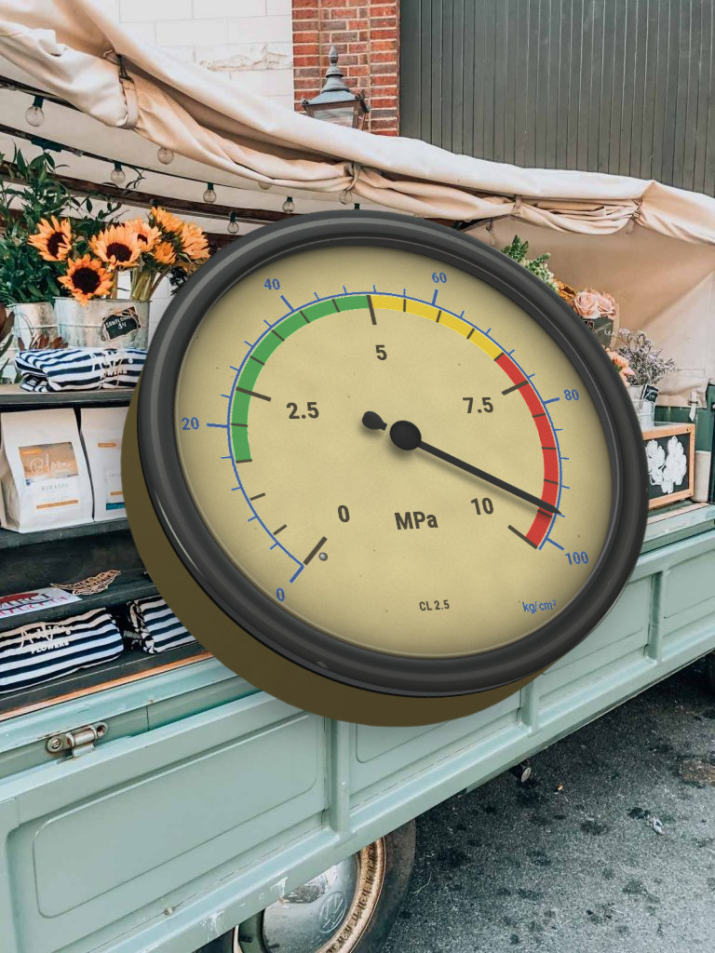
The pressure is **9.5** MPa
